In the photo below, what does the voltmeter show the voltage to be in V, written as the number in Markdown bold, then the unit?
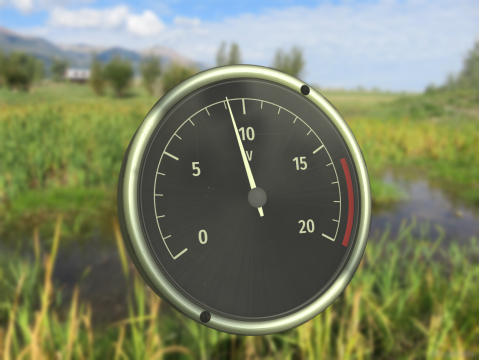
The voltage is **9** V
